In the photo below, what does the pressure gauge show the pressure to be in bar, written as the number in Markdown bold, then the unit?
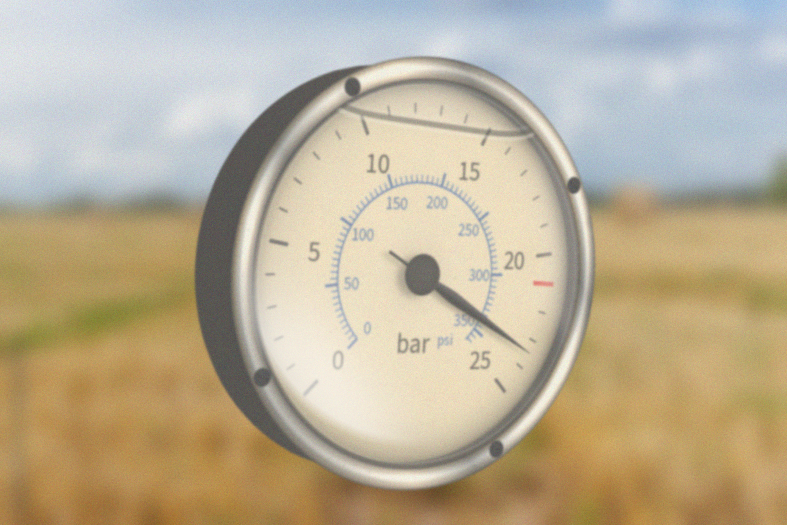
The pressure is **23.5** bar
